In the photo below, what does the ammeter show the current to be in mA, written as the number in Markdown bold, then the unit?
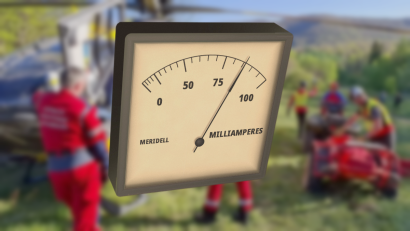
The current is **85** mA
